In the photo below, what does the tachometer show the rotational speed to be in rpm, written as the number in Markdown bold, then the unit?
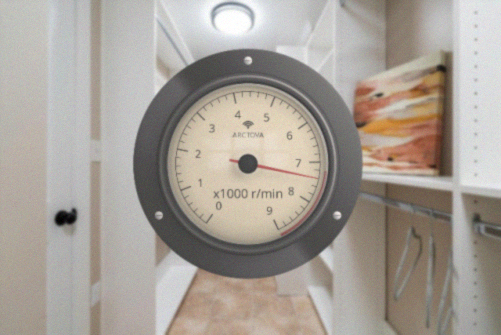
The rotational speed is **7400** rpm
